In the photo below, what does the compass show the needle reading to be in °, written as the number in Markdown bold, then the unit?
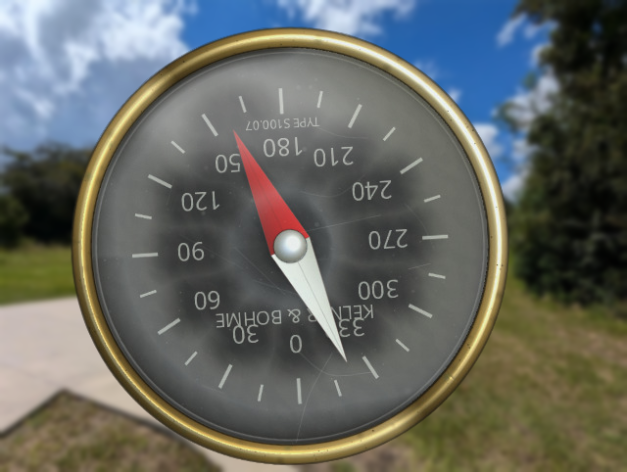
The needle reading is **157.5** °
